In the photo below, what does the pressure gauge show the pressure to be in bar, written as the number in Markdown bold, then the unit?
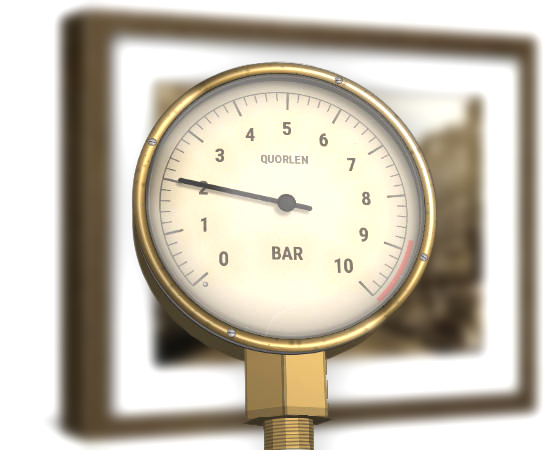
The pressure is **2** bar
